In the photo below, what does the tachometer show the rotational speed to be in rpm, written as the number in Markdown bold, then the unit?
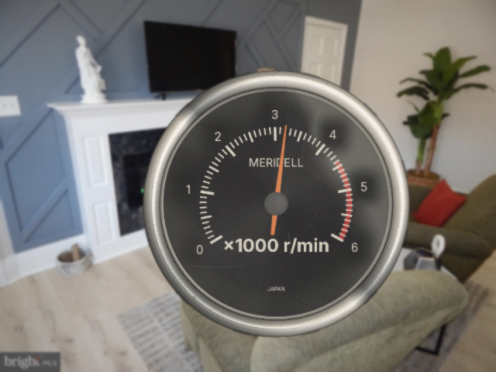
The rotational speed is **3200** rpm
